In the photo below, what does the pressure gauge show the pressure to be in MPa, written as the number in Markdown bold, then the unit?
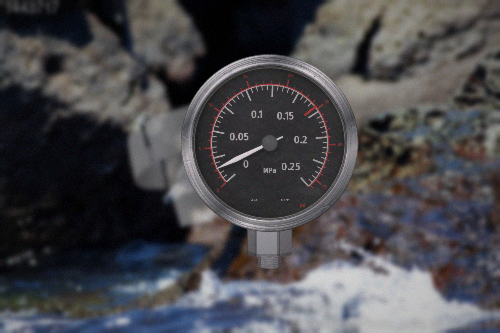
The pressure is **0.015** MPa
